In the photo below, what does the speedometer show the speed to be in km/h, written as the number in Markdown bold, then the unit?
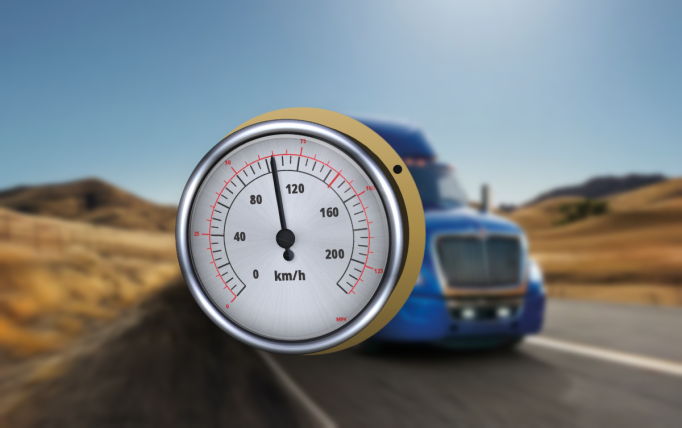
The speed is **105** km/h
